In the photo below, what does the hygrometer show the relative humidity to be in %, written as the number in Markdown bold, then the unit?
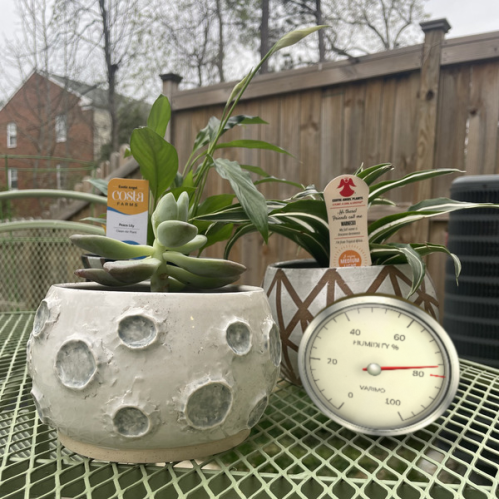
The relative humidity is **76** %
